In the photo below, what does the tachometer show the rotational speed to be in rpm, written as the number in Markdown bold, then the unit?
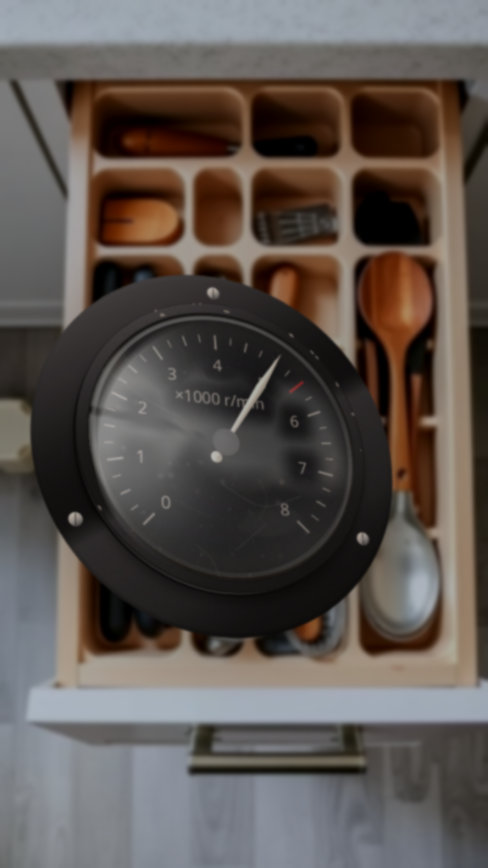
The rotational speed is **5000** rpm
